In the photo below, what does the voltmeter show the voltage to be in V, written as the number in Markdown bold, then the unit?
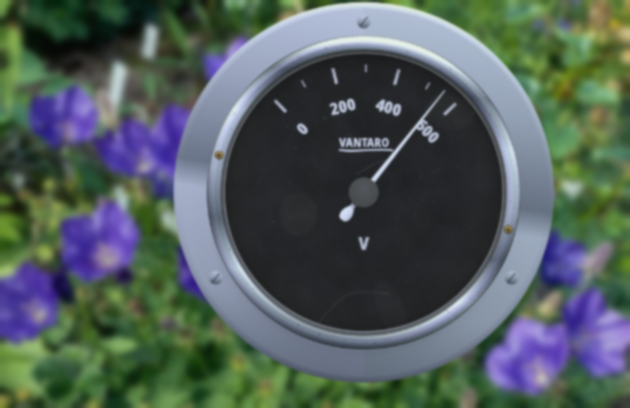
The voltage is **550** V
